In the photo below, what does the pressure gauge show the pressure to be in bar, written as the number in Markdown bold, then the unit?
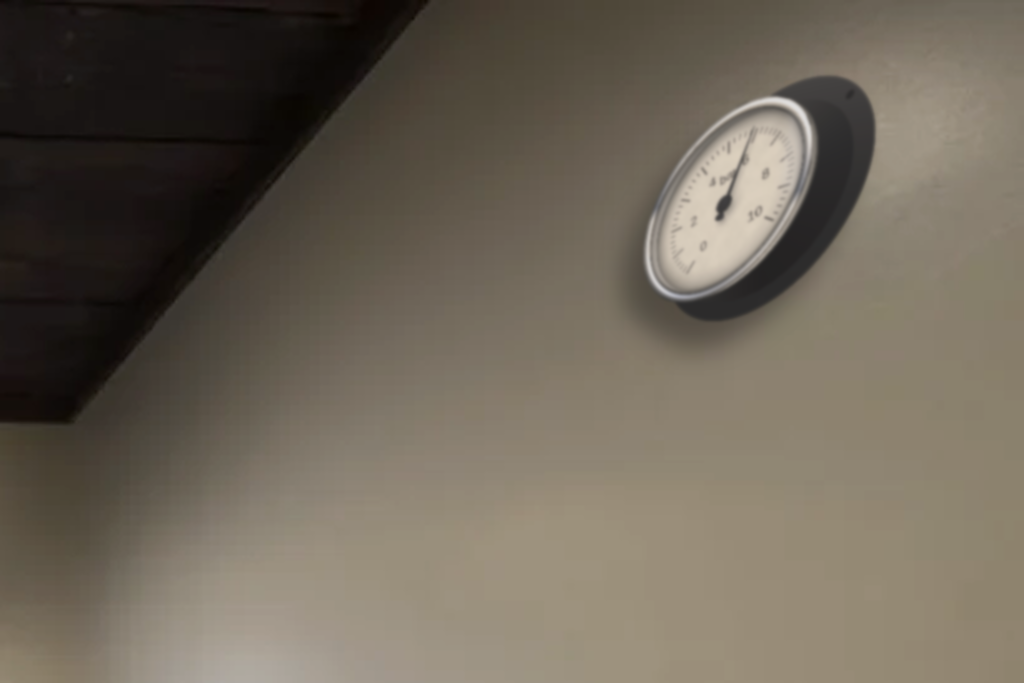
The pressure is **6** bar
